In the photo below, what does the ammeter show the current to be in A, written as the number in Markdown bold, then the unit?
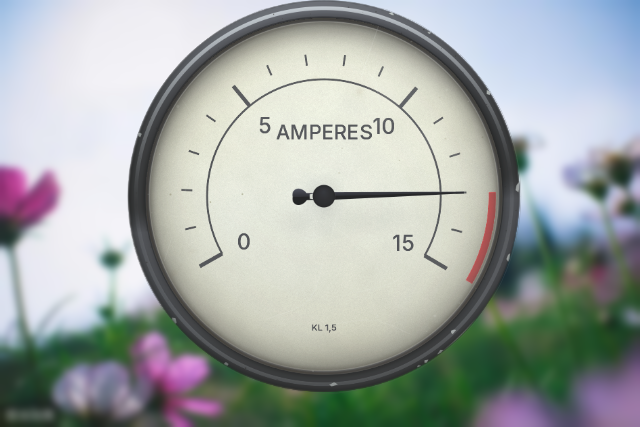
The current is **13** A
